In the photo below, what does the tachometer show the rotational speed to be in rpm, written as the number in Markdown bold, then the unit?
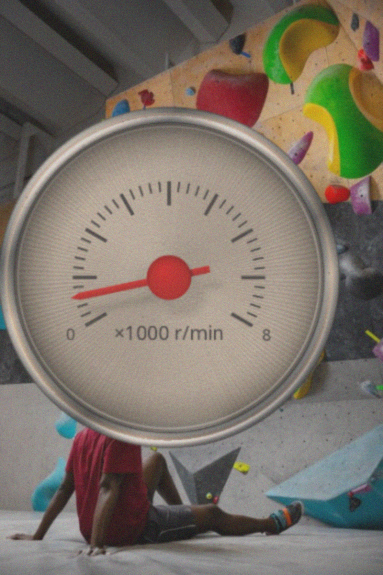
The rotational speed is **600** rpm
